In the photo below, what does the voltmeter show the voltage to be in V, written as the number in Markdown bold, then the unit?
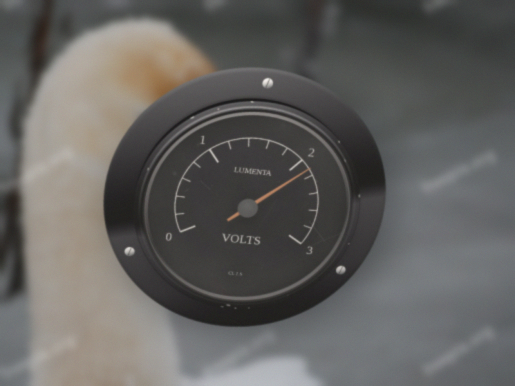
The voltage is **2.1** V
